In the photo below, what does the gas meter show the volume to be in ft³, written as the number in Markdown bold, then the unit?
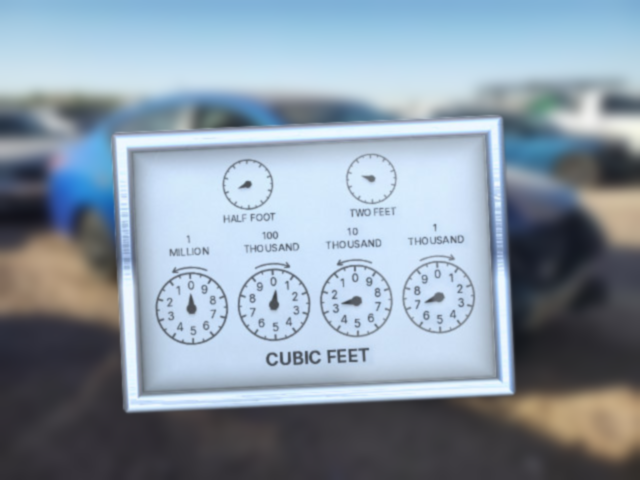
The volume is **2700** ft³
